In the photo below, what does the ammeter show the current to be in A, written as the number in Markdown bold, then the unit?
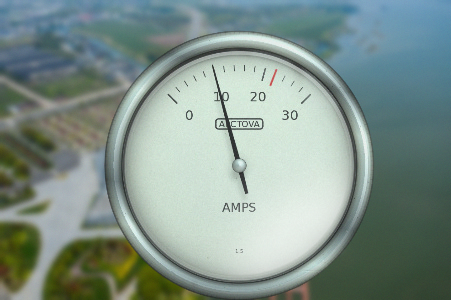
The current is **10** A
